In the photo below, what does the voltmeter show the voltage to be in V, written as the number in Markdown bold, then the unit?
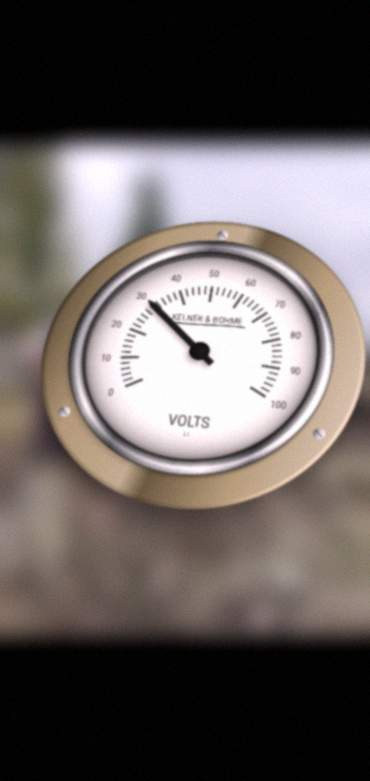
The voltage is **30** V
